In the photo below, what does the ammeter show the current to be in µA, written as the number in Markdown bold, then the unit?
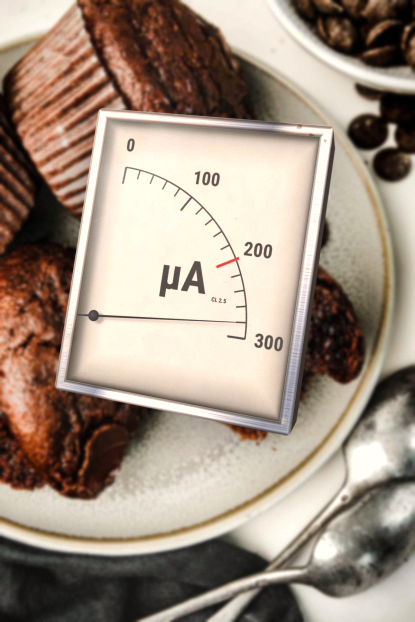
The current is **280** µA
